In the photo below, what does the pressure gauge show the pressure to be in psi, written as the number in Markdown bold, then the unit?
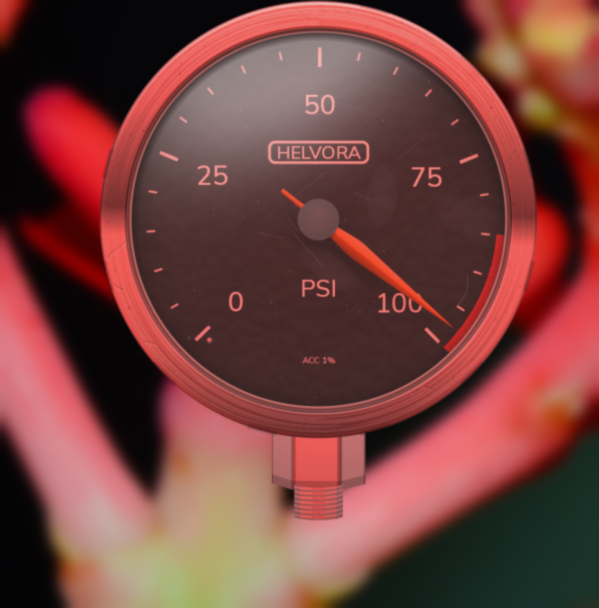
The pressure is **97.5** psi
